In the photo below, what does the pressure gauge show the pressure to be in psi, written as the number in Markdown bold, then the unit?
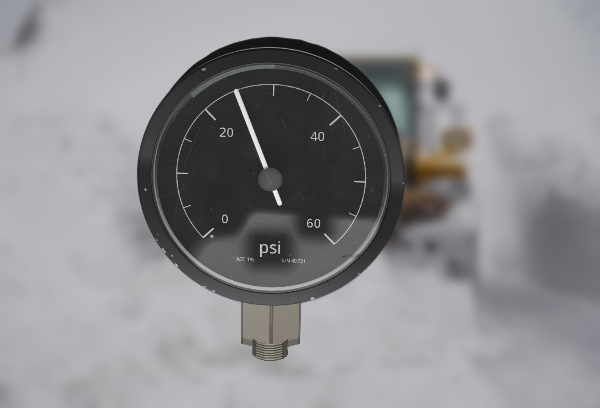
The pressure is **25** psi
